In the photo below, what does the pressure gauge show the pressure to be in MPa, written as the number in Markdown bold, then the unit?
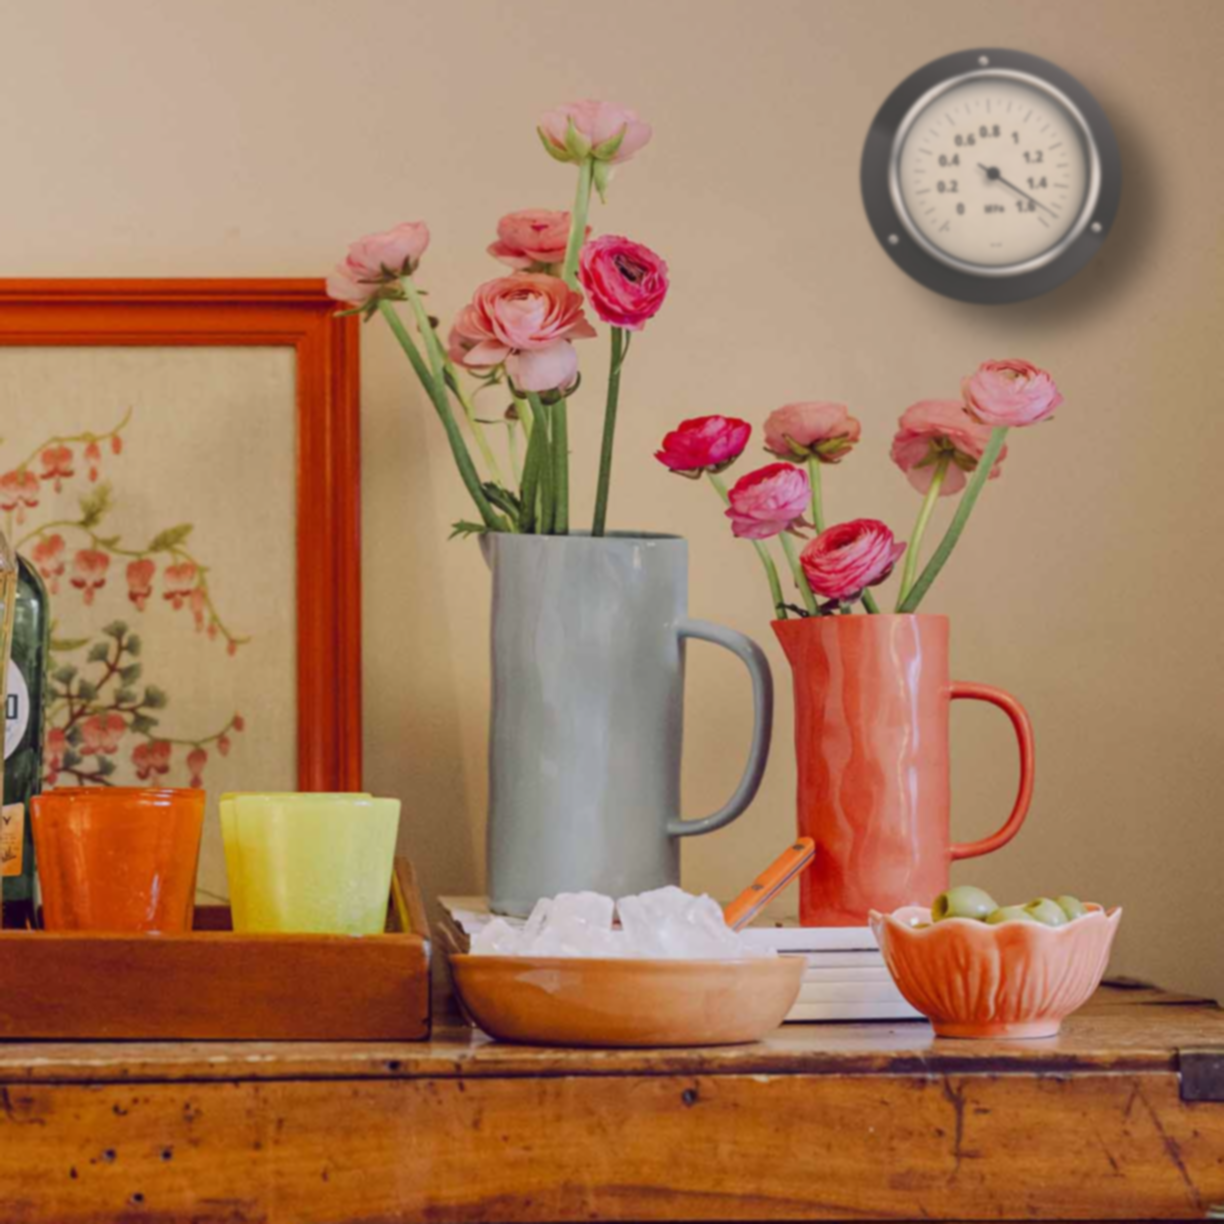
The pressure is **1.55** MPa
